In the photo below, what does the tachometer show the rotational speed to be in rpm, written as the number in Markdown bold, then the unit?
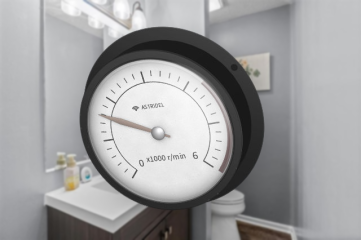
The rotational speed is **1600** rpm
